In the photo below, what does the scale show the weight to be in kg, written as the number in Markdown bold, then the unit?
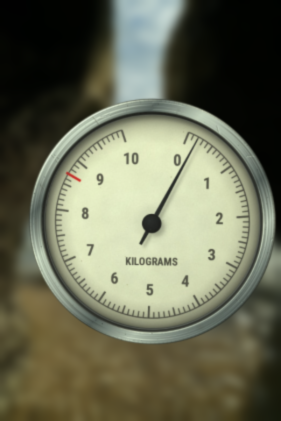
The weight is **0.2** kg
